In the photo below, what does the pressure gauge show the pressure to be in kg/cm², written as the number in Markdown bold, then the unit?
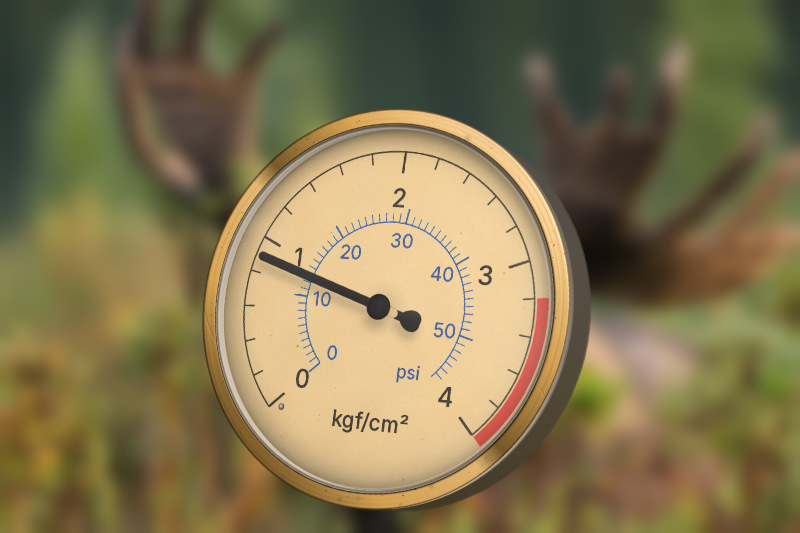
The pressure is **0.9** kg/cm²
